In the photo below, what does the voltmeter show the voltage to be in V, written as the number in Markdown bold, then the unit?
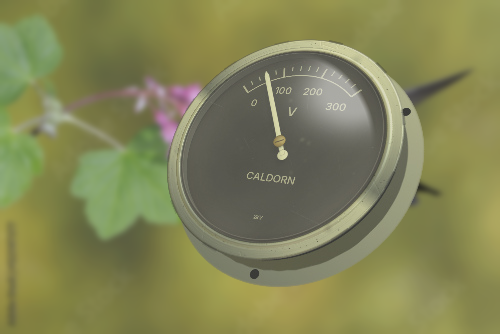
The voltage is **60** V
